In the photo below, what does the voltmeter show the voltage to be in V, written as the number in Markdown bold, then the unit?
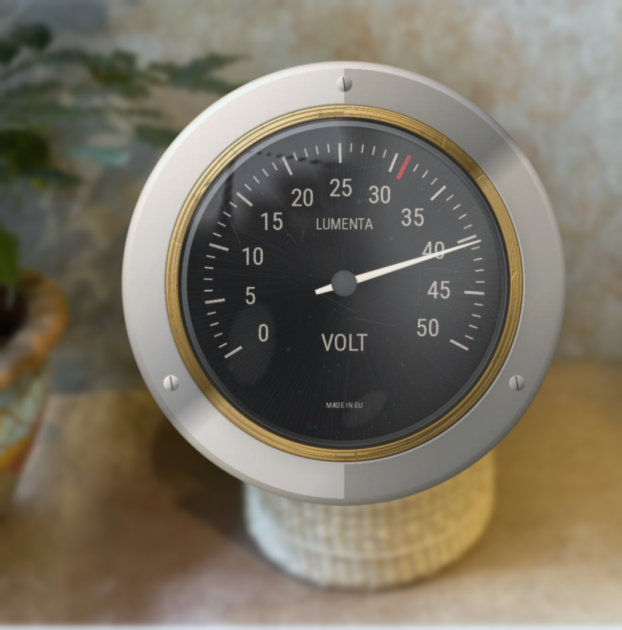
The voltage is **40.5** V
